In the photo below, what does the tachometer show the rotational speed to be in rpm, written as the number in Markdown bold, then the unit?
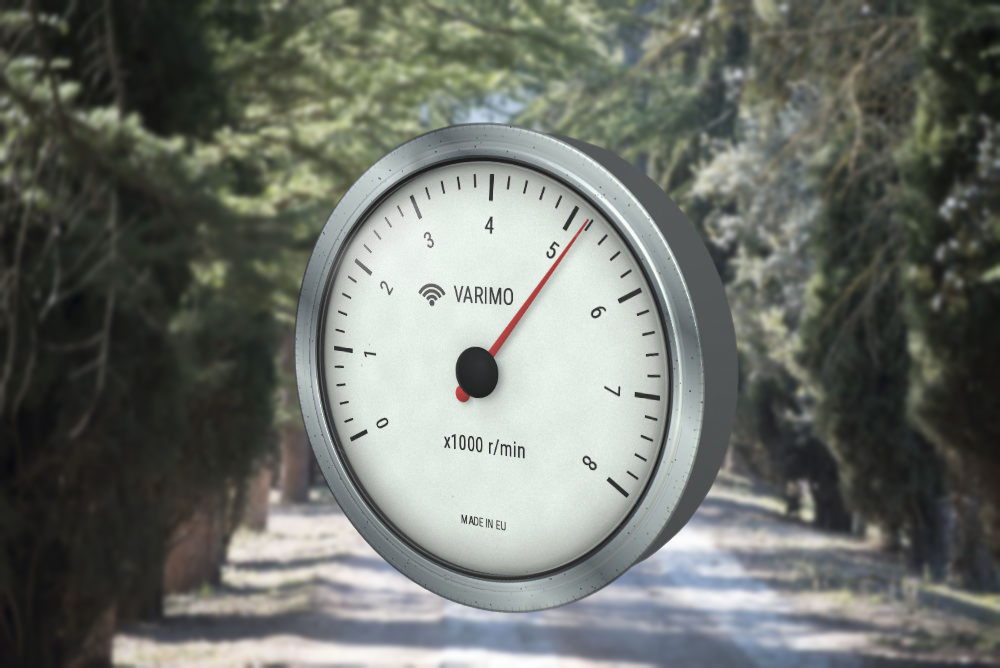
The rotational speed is **5200** rpm
